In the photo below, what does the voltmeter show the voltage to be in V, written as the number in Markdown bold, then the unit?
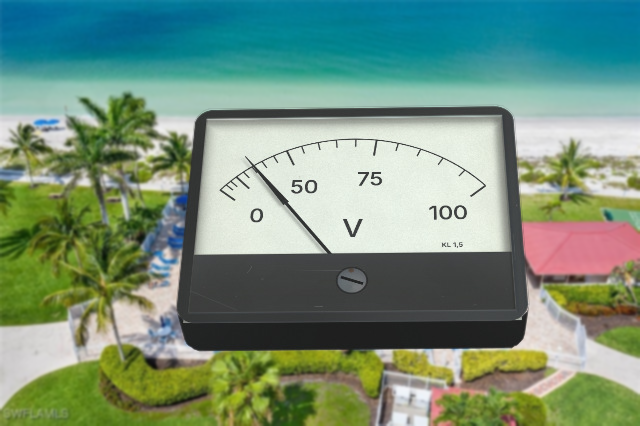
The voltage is **35** V
